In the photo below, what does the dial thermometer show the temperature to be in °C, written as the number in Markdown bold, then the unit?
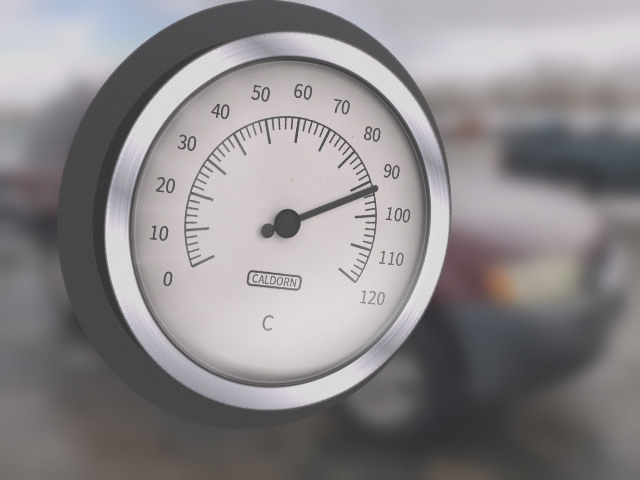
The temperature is **92** °C
